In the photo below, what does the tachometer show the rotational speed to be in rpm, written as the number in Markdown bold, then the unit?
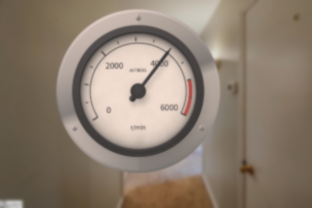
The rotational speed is **4000** rpm
